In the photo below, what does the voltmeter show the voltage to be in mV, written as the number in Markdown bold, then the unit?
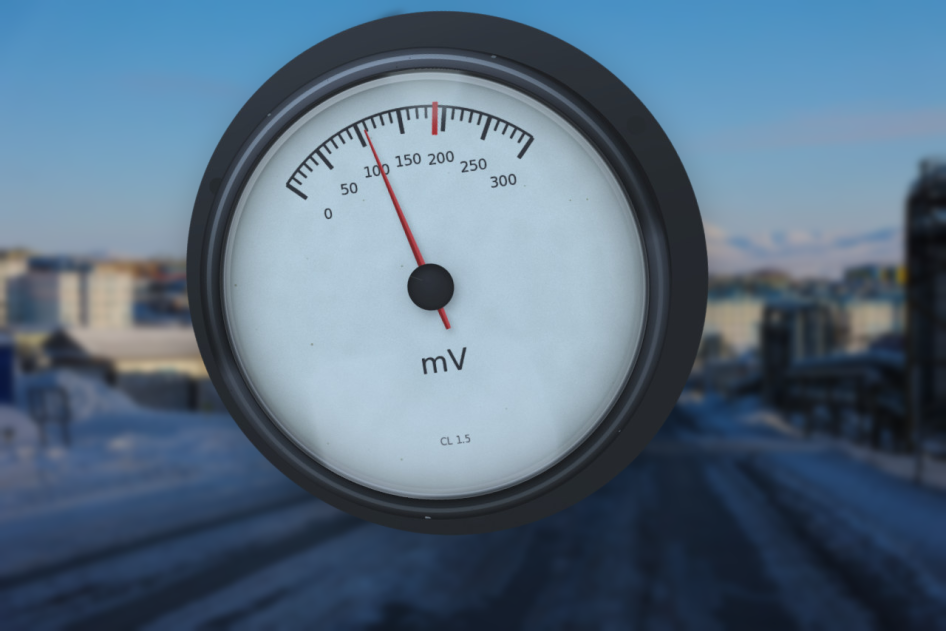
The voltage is **110** mV
